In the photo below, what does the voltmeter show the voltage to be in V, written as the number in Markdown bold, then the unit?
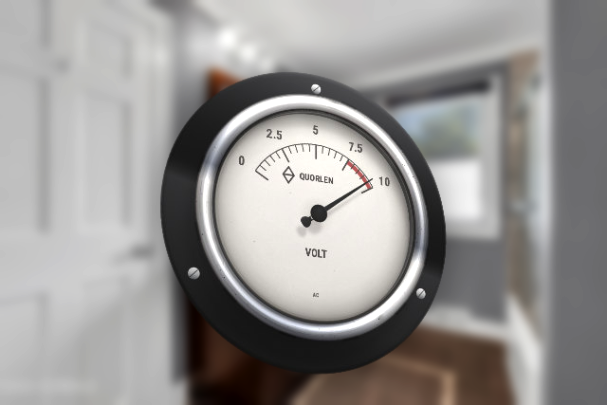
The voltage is **9.5** V
